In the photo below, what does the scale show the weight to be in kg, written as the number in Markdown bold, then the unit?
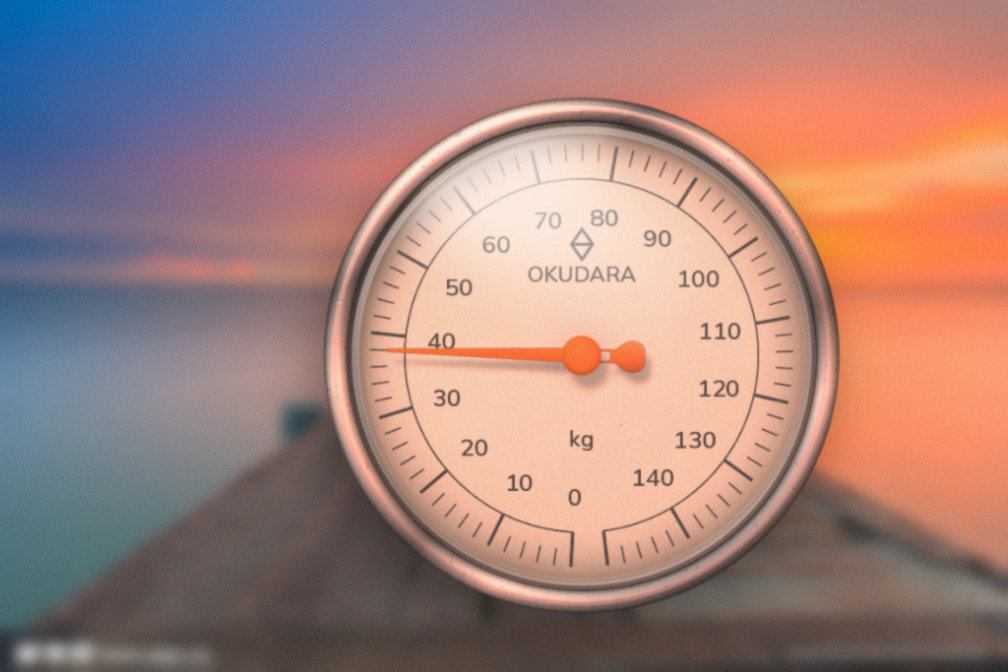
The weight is **38** kg
